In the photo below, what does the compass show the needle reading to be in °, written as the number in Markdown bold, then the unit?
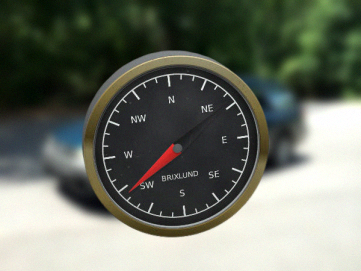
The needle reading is **235** °
